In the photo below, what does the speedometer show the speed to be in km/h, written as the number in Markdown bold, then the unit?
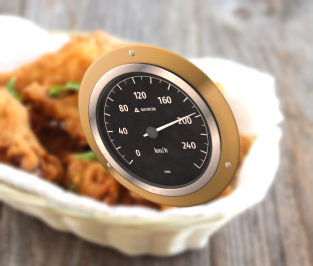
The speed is **195** km/h
